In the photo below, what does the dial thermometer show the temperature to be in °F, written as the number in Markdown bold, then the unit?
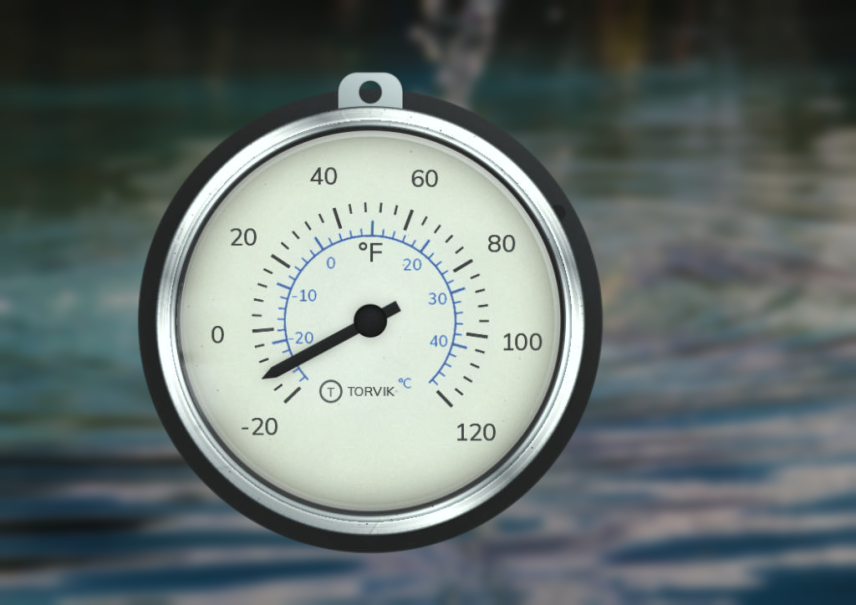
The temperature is **-12** °F
